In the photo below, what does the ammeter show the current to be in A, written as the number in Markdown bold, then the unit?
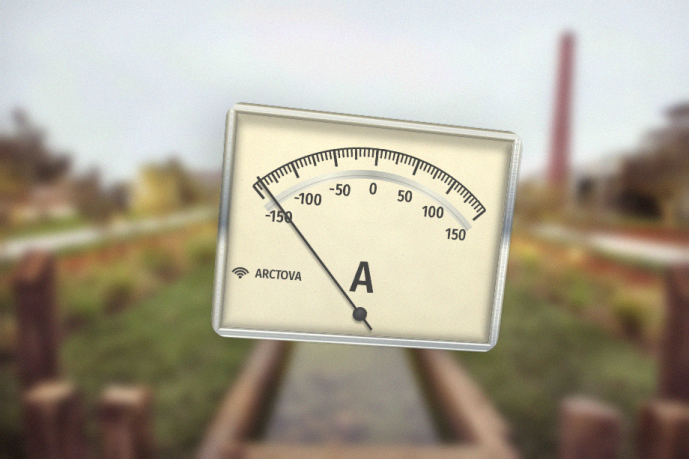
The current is **-140** A
